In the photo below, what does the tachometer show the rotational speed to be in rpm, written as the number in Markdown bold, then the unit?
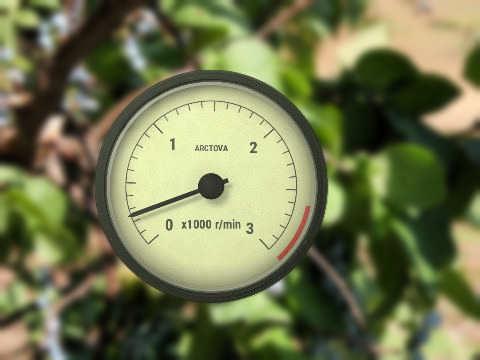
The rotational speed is **250** rpm
